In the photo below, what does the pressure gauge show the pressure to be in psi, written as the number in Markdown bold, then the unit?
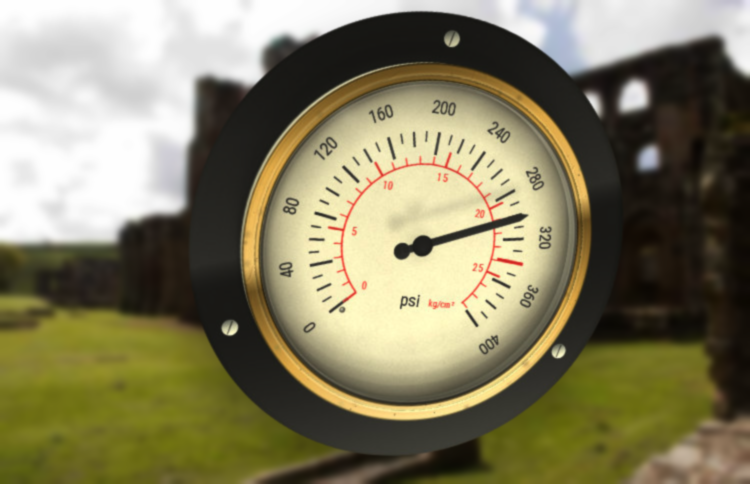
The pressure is **300** psi
